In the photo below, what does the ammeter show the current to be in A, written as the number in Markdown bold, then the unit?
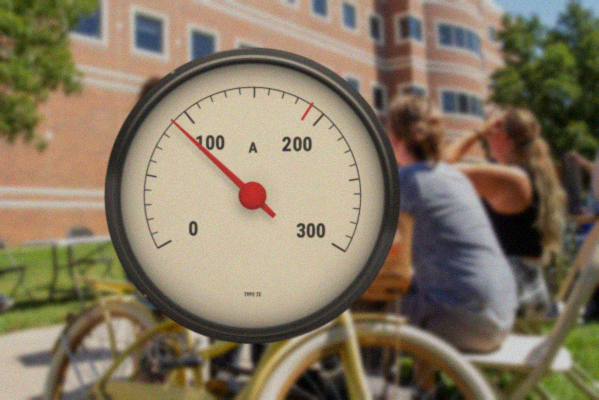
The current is **90** A
